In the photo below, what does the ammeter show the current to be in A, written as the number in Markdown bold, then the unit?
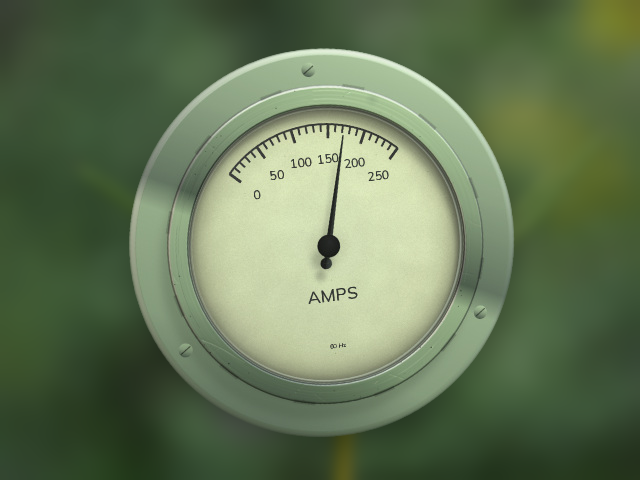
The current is **170** A
